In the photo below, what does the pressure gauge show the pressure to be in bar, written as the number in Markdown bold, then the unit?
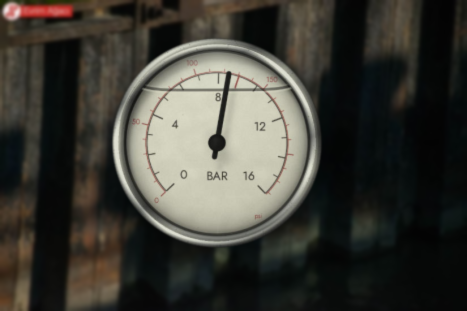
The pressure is **8.5** bar
